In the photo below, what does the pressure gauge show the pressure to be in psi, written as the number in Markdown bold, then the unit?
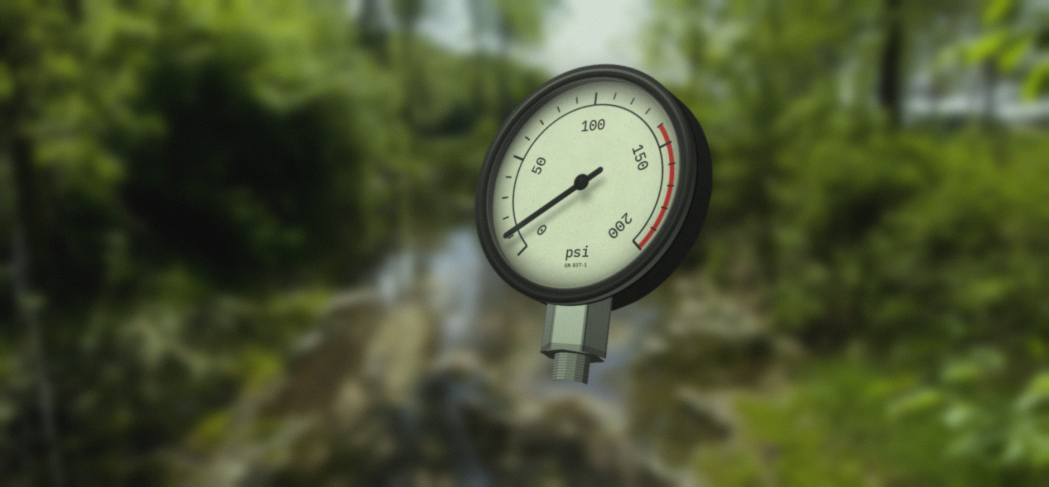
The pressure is **10** psi
